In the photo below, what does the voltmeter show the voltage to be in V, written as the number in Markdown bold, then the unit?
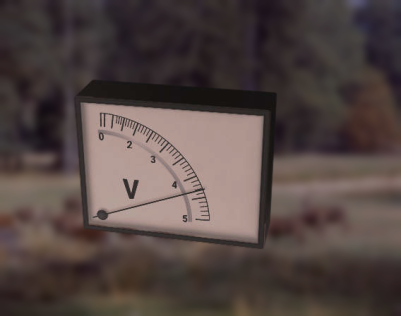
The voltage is **4.3** V
